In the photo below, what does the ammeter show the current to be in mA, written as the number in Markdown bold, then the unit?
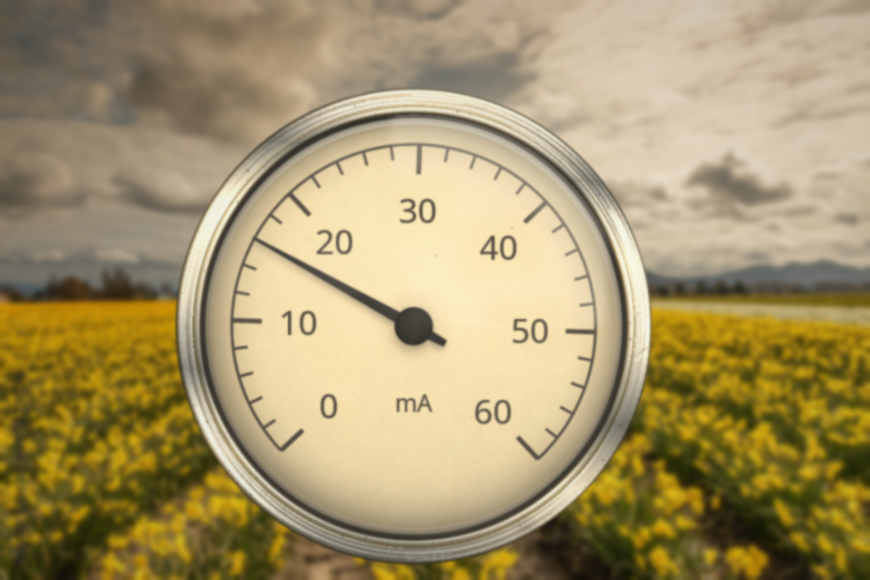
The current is **16** mA
